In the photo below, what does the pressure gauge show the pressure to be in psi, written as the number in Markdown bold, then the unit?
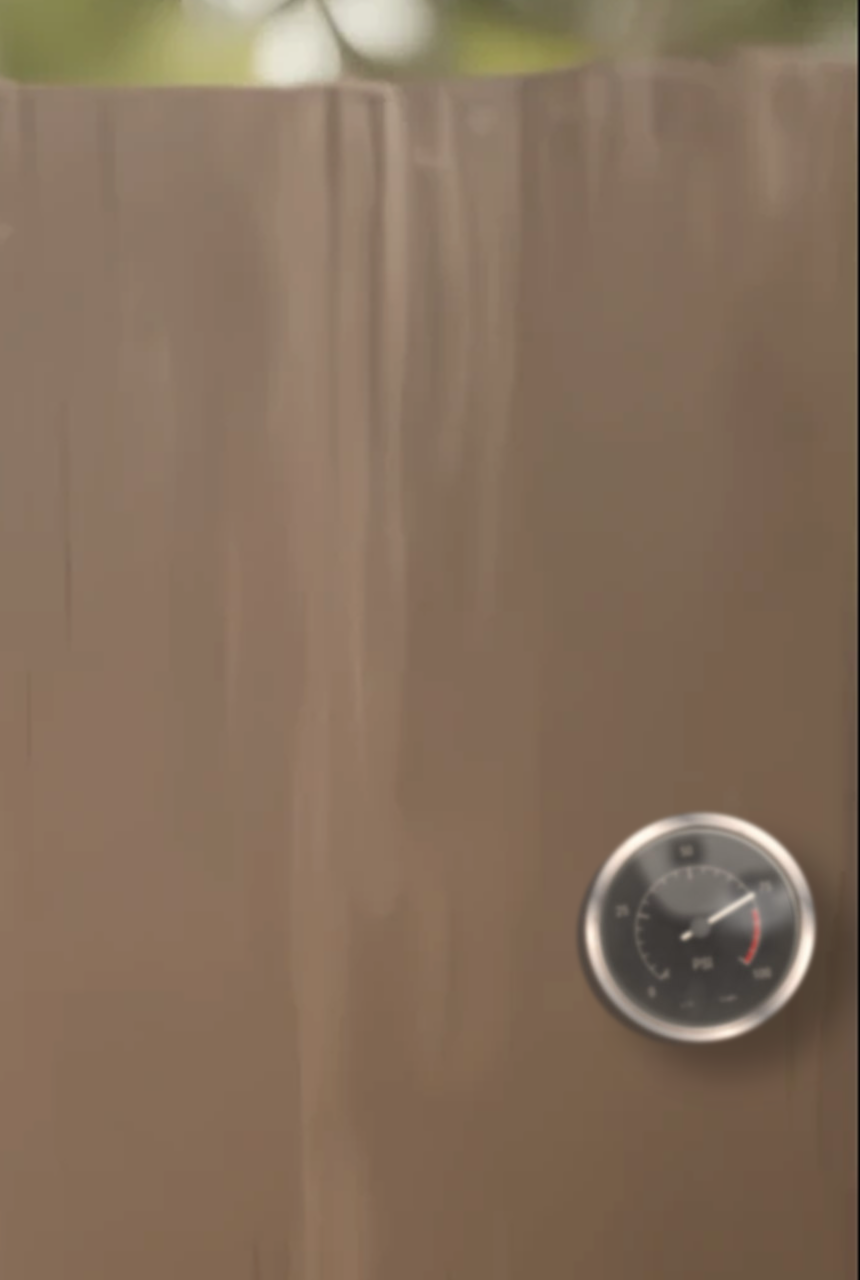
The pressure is **75** psi
